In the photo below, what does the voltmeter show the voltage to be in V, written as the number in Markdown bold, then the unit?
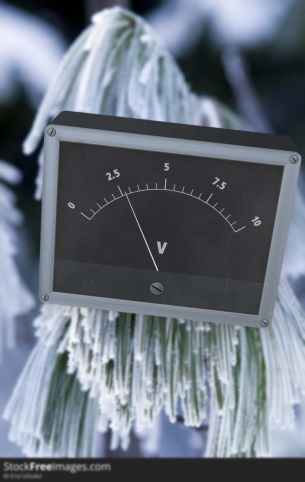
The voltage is **2.75** V
